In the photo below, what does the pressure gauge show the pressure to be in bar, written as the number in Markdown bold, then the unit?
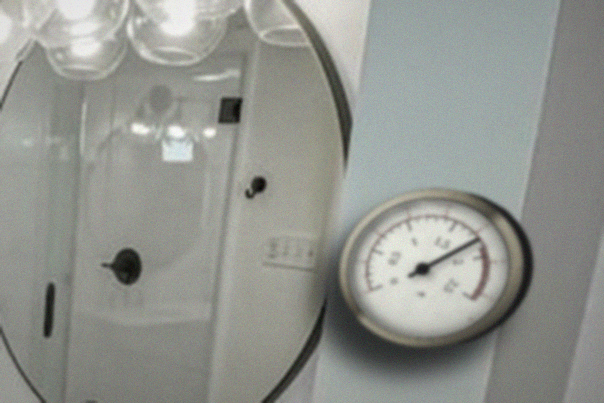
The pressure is **1.8** bar
